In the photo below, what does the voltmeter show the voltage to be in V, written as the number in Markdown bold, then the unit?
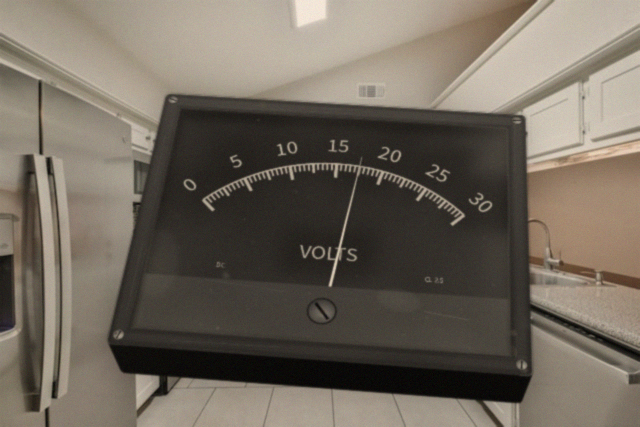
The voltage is **17.5** V
